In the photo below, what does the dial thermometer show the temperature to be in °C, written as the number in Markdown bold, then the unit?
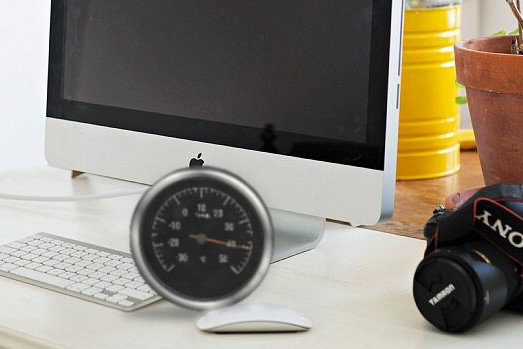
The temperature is **40** °C
